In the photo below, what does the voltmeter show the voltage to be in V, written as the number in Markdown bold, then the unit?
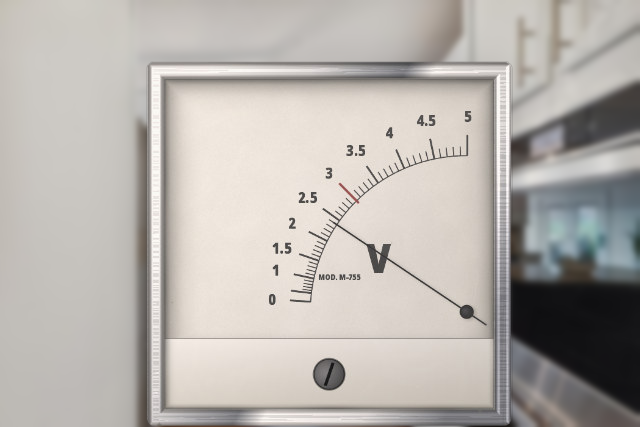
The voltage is **2.4** V
